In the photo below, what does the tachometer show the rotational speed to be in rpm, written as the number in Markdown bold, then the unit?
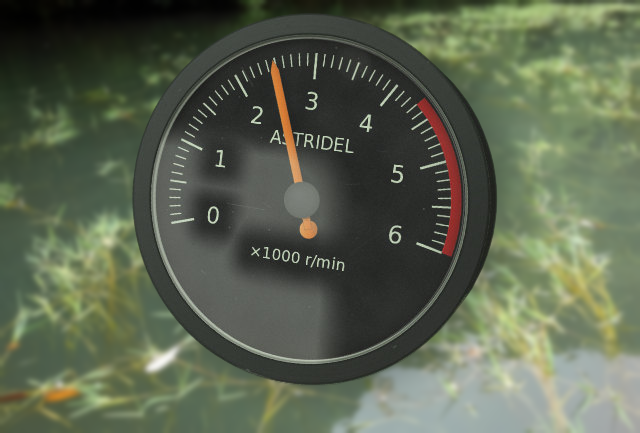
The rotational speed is **2500** rpm
